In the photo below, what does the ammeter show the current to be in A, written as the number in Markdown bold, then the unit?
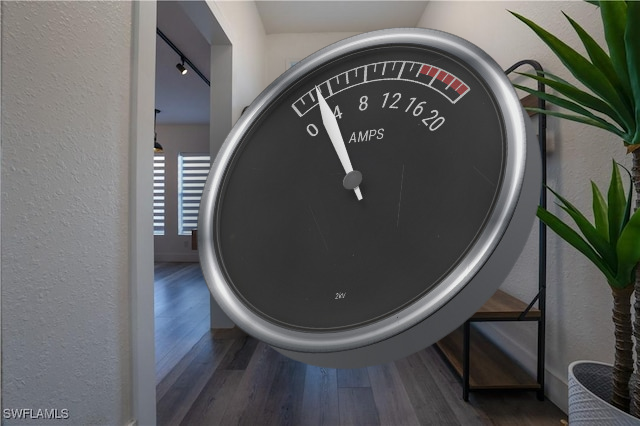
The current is **3** A
